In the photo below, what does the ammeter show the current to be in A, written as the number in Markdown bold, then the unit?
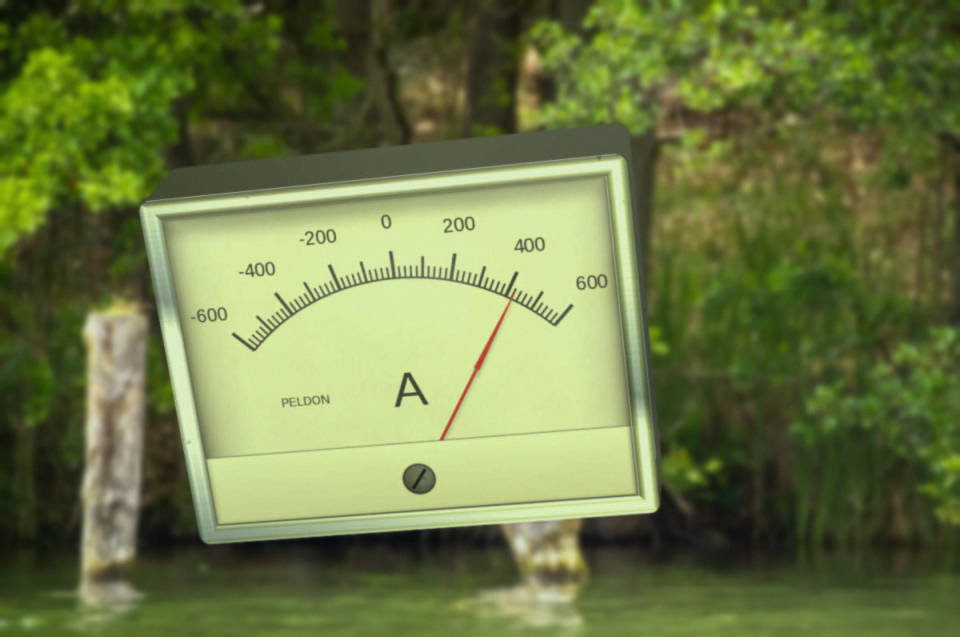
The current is **420** A
